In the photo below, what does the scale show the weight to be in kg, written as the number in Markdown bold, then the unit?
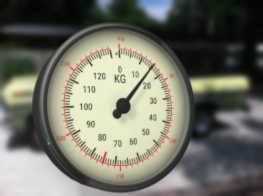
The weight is **15** kg
